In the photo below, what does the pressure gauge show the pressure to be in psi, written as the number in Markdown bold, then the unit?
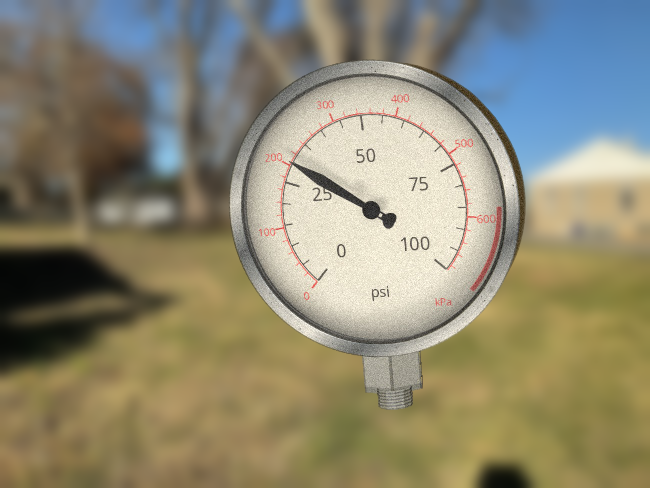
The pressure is **30** psi
